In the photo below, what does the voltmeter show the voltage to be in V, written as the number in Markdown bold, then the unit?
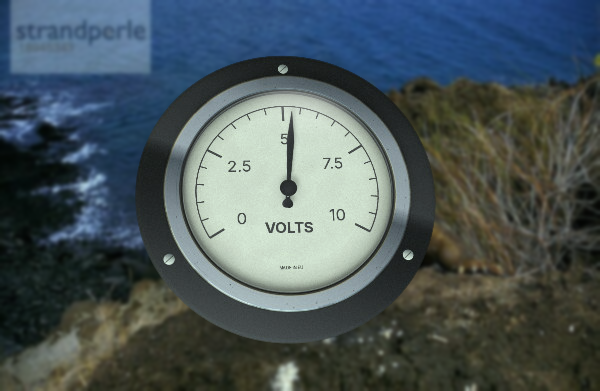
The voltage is **5.25** V
